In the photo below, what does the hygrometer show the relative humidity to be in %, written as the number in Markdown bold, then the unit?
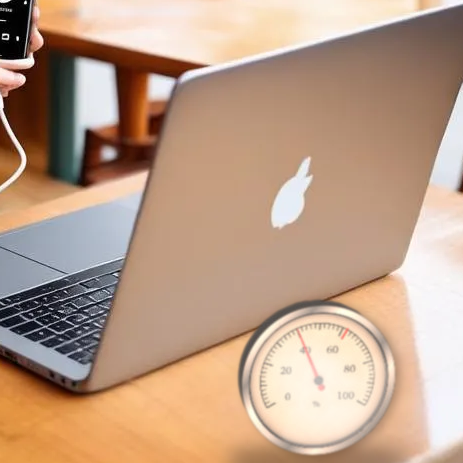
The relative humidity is **40** %
